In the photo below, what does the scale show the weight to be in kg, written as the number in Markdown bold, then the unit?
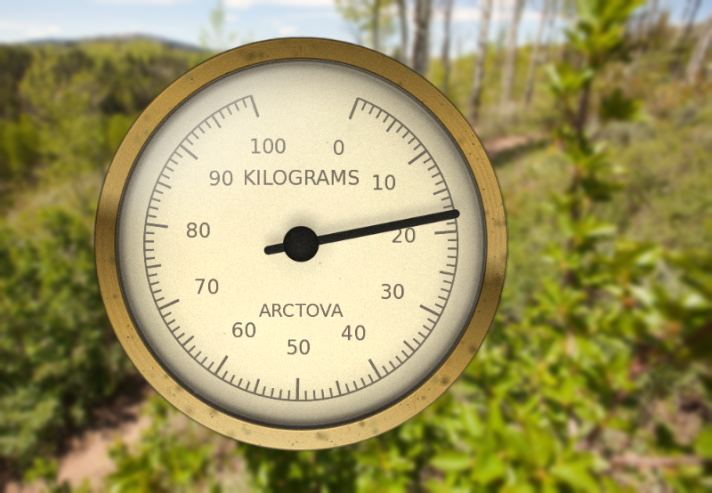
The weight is **18** kg
